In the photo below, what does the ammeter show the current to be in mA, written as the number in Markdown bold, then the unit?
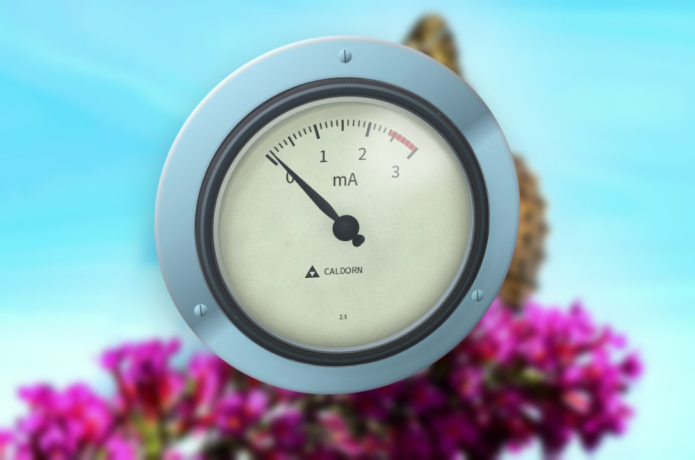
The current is **0.1** mA
